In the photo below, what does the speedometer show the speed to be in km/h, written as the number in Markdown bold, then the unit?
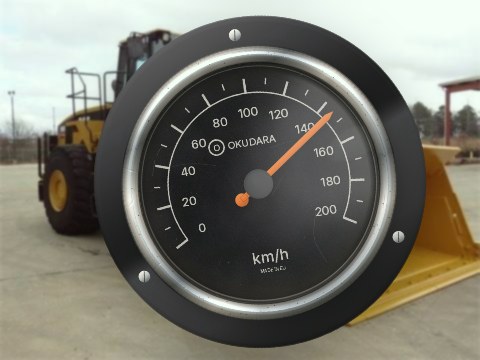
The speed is **145** km/h
